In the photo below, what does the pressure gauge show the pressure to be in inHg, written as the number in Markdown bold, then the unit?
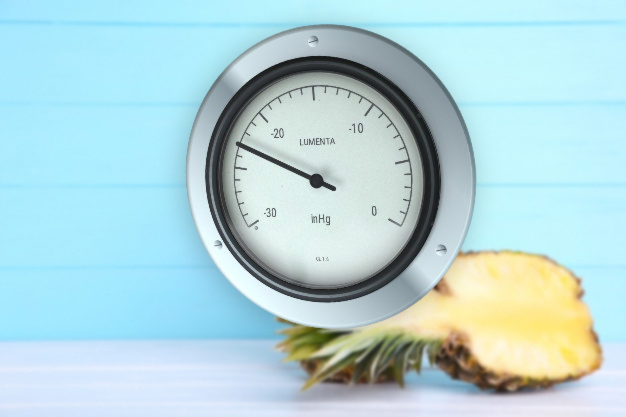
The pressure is **-23** inHg
